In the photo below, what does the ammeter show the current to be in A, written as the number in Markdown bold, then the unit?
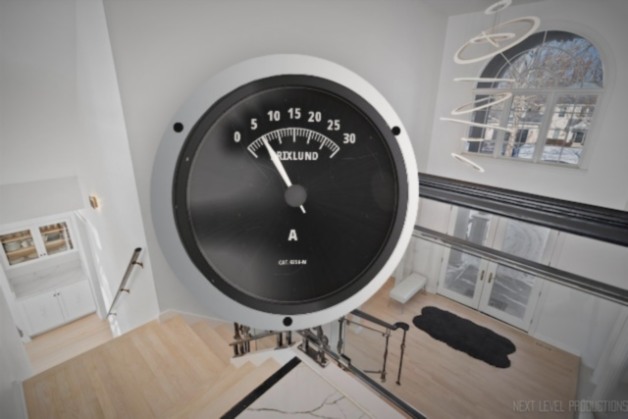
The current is **5** A
